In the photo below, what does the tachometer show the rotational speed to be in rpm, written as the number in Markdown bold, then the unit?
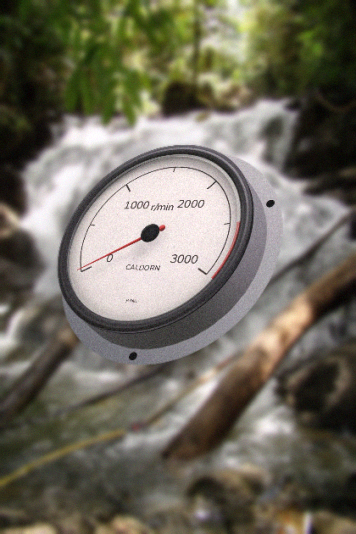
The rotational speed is **0** rpm
